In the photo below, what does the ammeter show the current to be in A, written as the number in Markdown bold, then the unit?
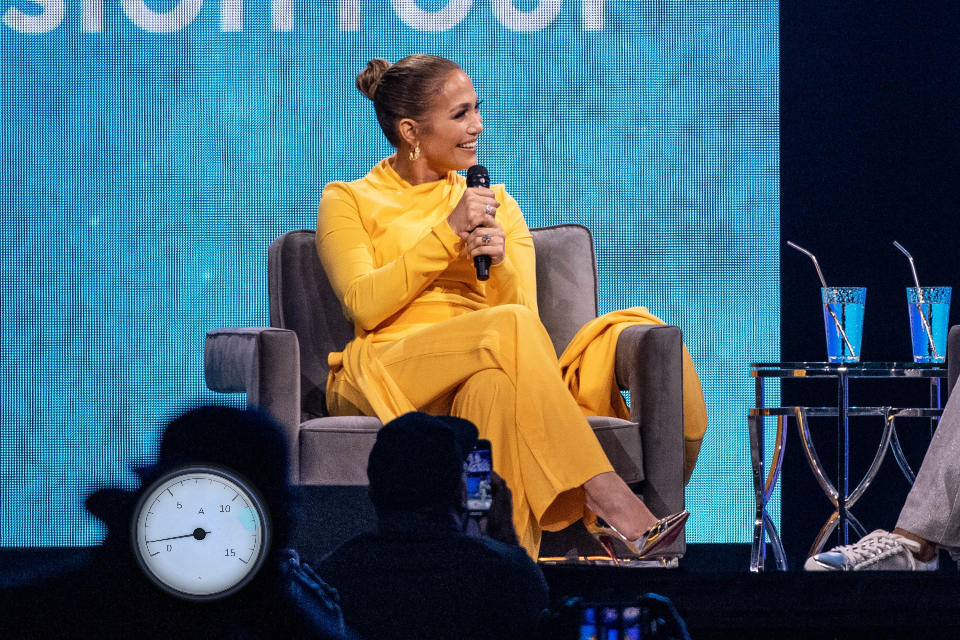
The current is **1** A
